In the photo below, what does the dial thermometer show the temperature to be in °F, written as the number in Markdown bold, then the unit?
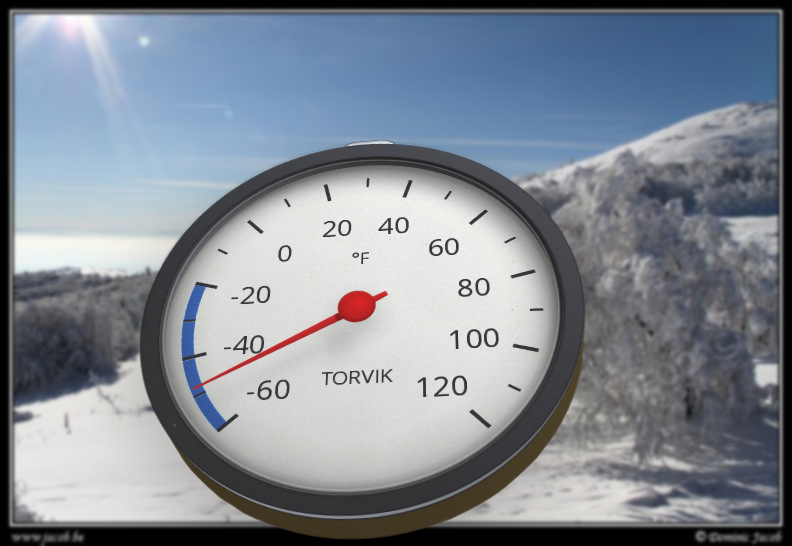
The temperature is **-50** °F
